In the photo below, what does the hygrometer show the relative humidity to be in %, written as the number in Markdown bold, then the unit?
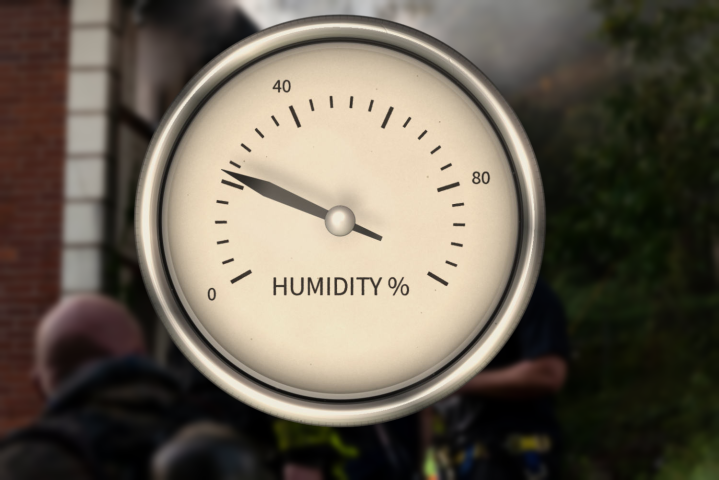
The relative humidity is **22** %
